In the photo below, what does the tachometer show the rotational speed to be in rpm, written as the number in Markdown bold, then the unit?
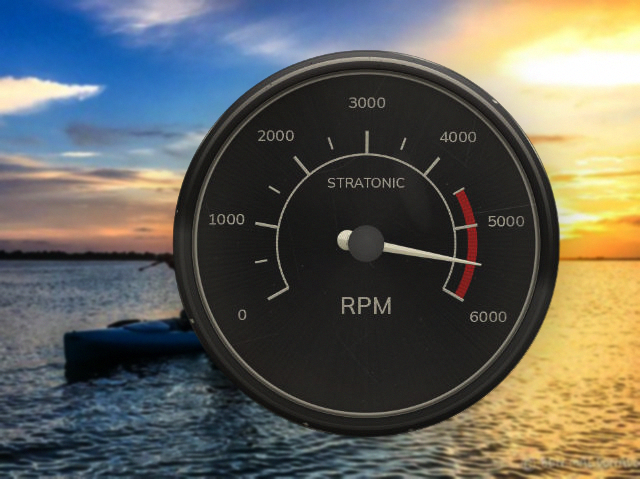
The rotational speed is **5500** rpm
